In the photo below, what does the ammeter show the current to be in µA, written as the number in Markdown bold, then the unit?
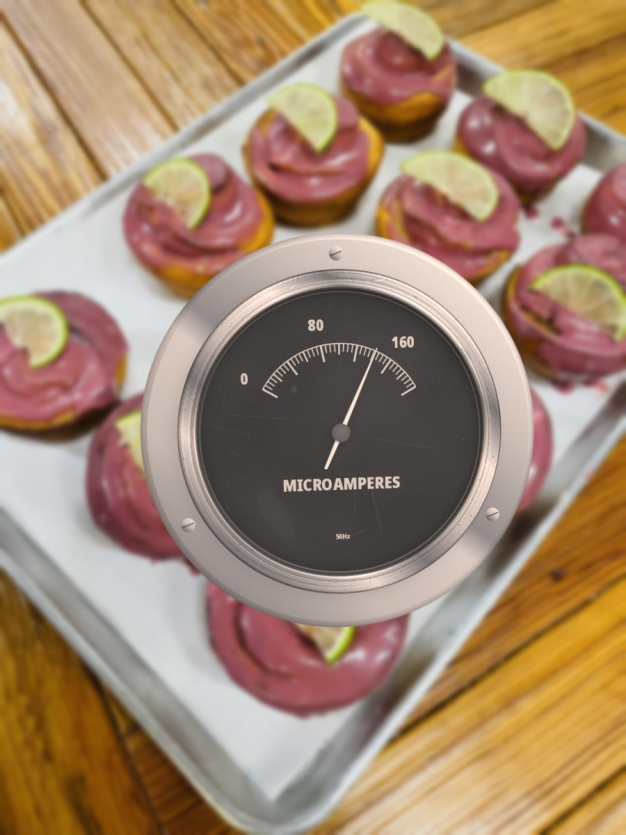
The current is **140** µA
